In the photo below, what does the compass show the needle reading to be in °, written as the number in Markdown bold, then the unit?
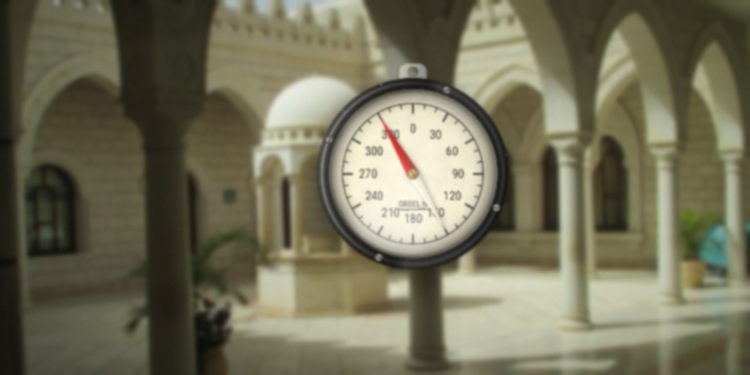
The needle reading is **330** °
